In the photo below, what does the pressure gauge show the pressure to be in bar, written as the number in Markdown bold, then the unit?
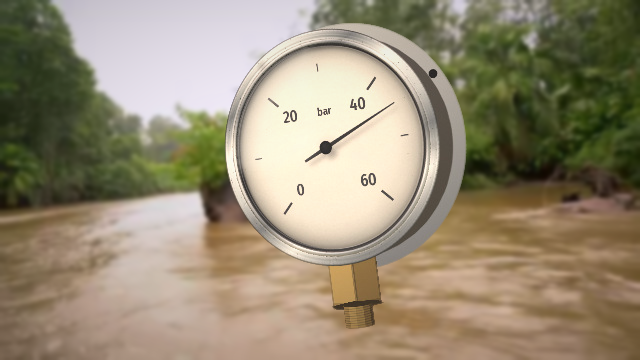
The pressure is **45** bar
